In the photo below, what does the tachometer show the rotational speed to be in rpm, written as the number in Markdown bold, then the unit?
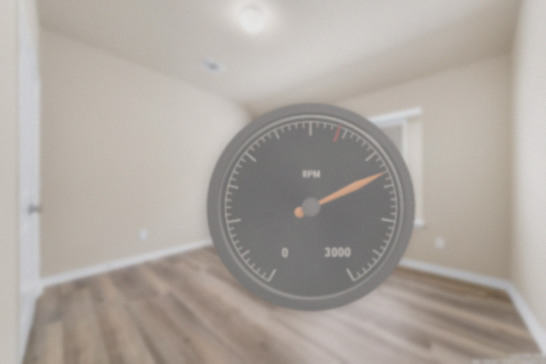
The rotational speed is **2150** rpm
